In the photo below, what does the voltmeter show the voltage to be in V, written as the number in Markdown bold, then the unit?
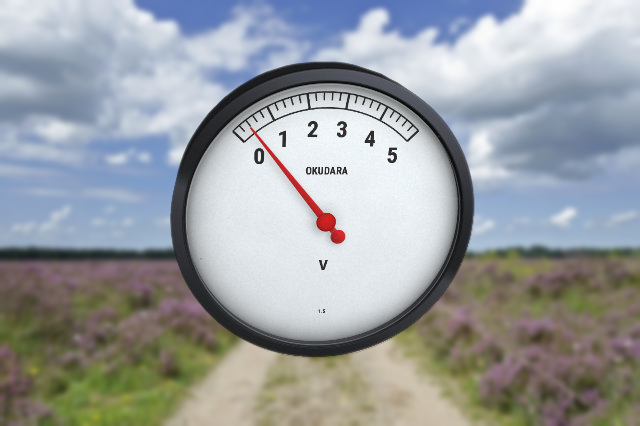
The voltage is **0.4** V
